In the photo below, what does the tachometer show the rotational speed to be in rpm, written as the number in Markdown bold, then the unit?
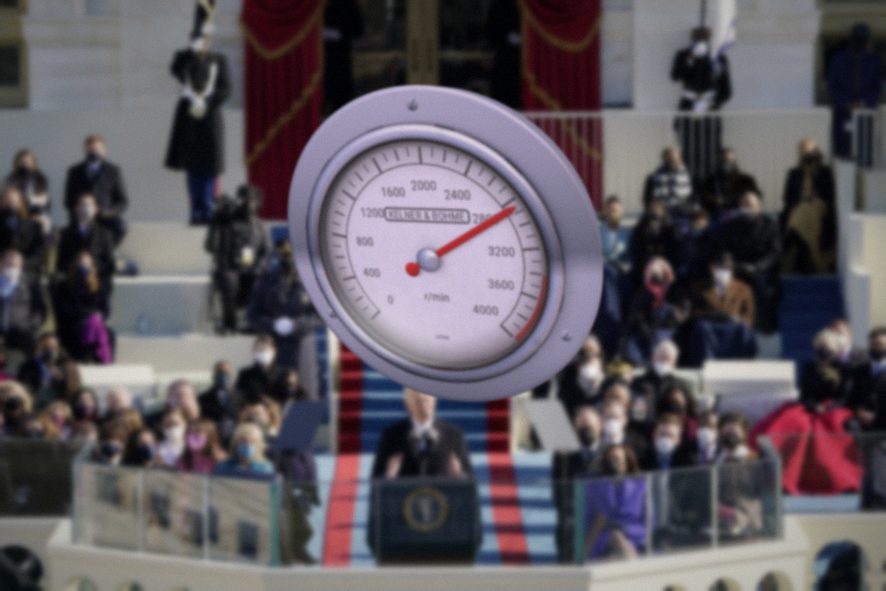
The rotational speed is **2850** rpm
